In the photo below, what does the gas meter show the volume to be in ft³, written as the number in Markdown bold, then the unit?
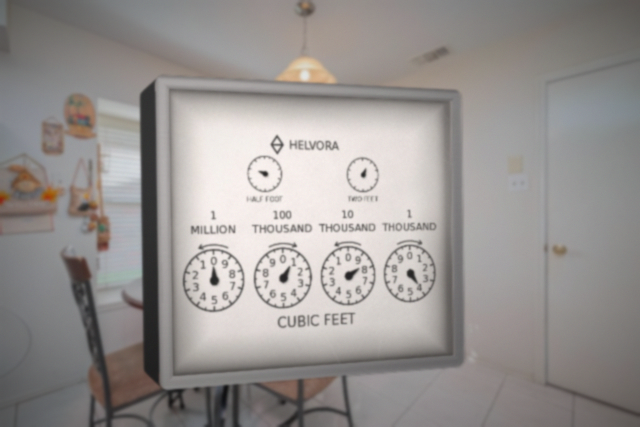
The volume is **8400** ft³
